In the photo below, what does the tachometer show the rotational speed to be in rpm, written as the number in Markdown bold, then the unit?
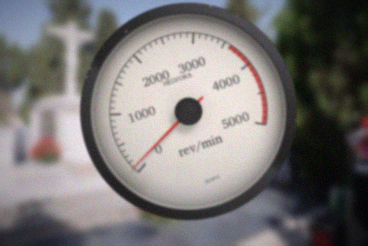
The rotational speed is **100** rpm
